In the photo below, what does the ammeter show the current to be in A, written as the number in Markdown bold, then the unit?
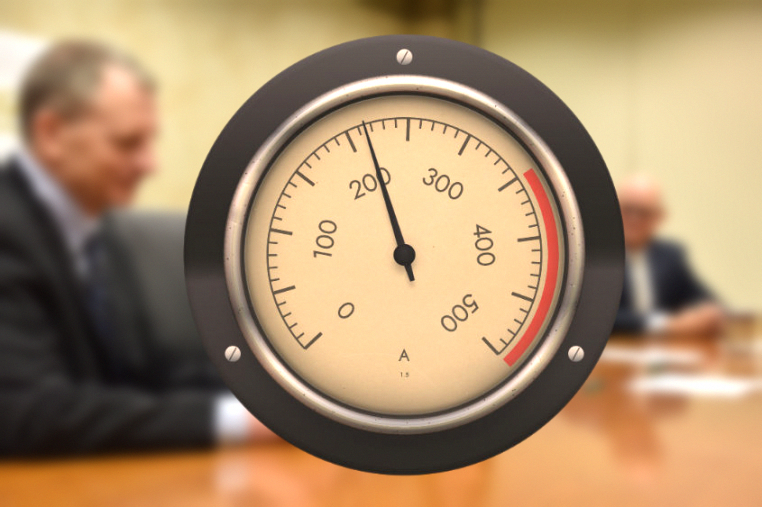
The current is **215** A
